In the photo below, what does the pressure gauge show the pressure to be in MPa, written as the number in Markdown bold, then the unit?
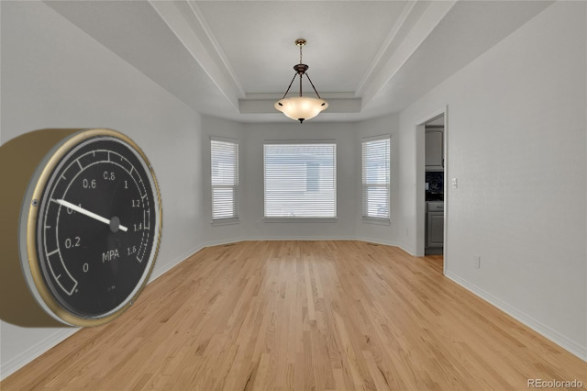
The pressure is **0.4** MPa
